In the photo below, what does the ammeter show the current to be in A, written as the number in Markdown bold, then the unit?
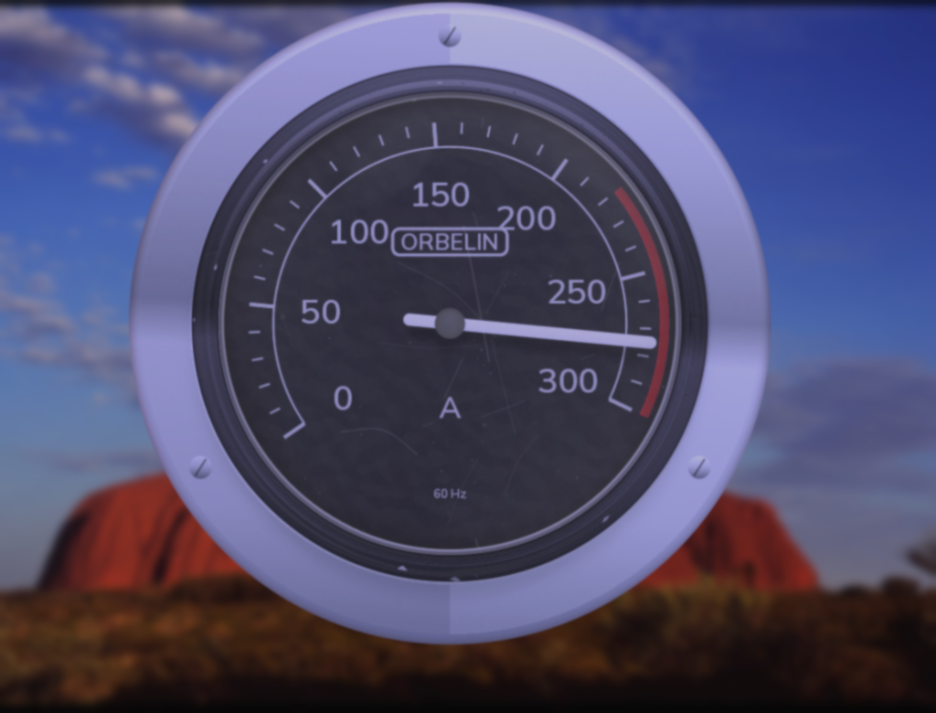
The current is **275** A
